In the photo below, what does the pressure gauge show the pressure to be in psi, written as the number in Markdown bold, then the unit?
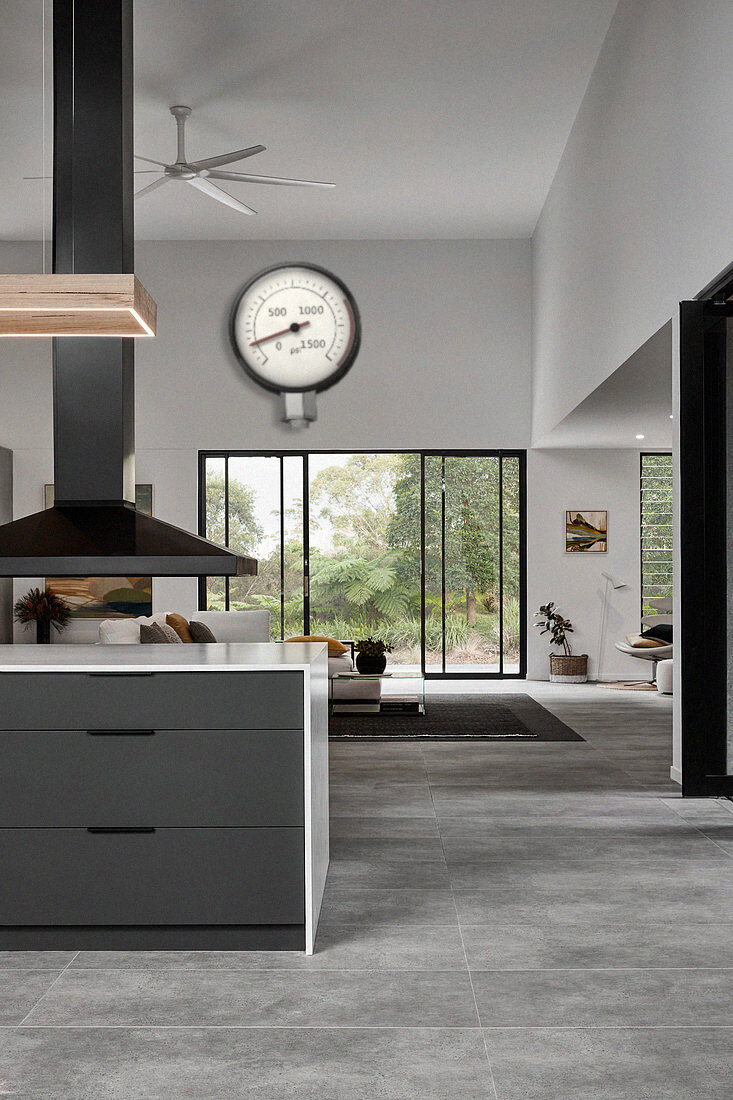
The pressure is **150** psi
